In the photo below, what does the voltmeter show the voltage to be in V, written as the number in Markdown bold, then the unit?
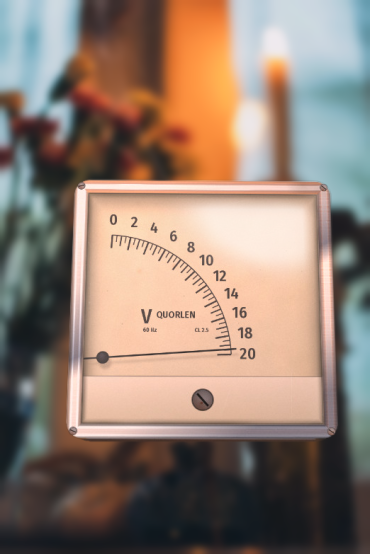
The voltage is **19.5** V
